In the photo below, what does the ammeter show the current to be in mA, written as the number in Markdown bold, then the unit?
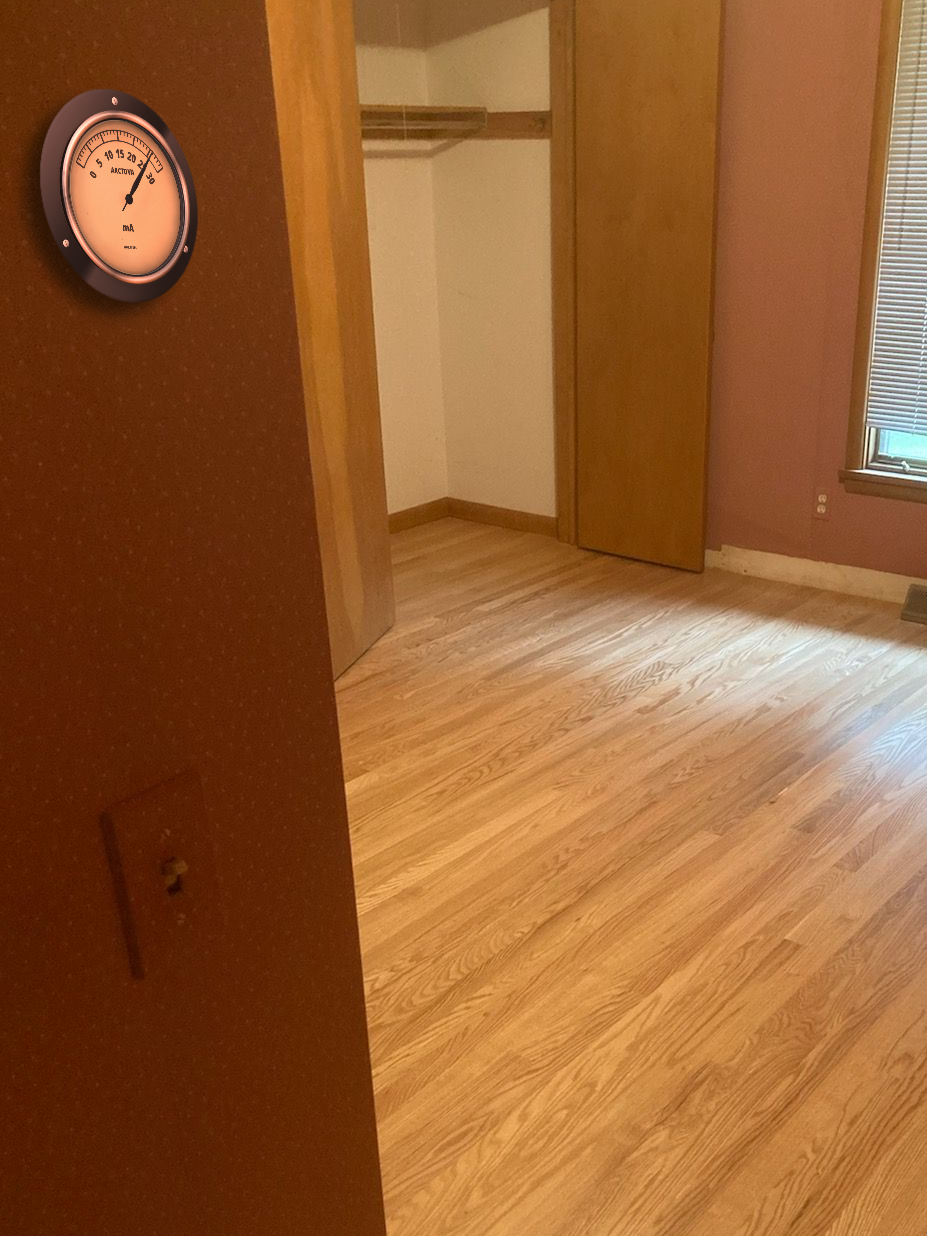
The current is **25** mA
